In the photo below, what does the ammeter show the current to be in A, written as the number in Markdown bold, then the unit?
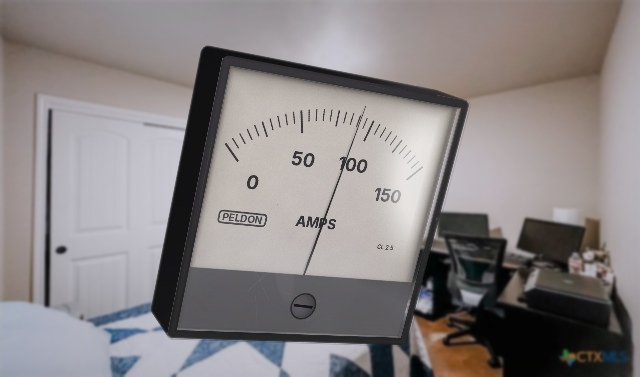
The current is **90** A
